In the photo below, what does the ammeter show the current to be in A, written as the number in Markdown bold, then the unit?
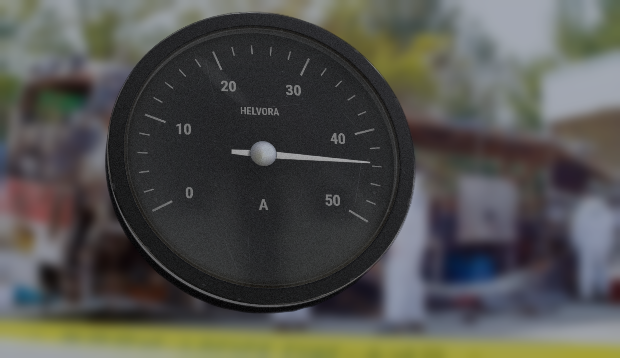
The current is **44** A
